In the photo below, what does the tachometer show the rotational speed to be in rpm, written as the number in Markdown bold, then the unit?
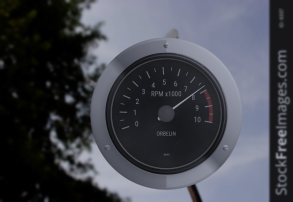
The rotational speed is **7750** rpm
